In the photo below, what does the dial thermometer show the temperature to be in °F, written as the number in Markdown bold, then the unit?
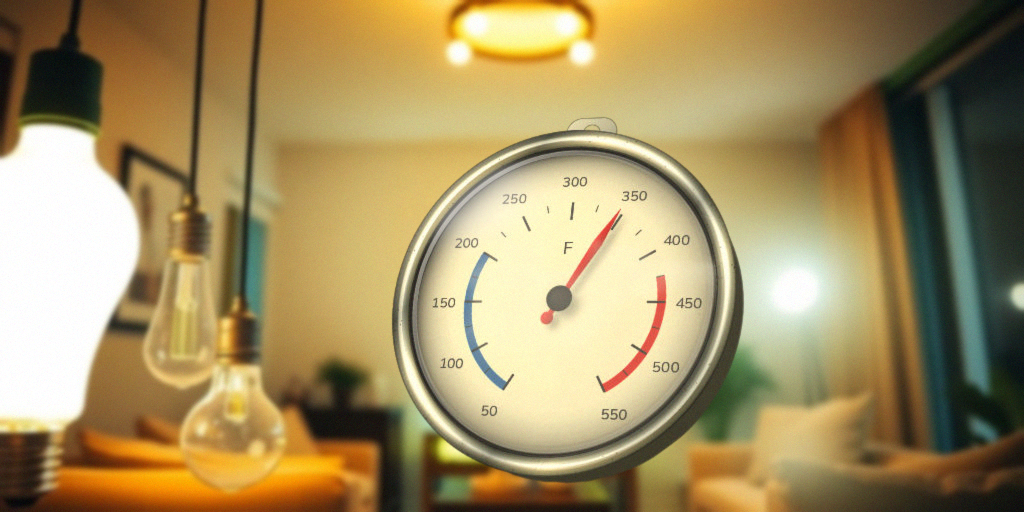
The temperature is **350** °F
